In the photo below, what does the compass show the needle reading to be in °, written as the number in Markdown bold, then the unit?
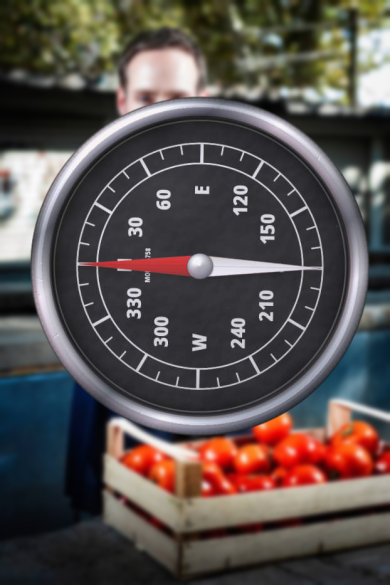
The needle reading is **0** °
